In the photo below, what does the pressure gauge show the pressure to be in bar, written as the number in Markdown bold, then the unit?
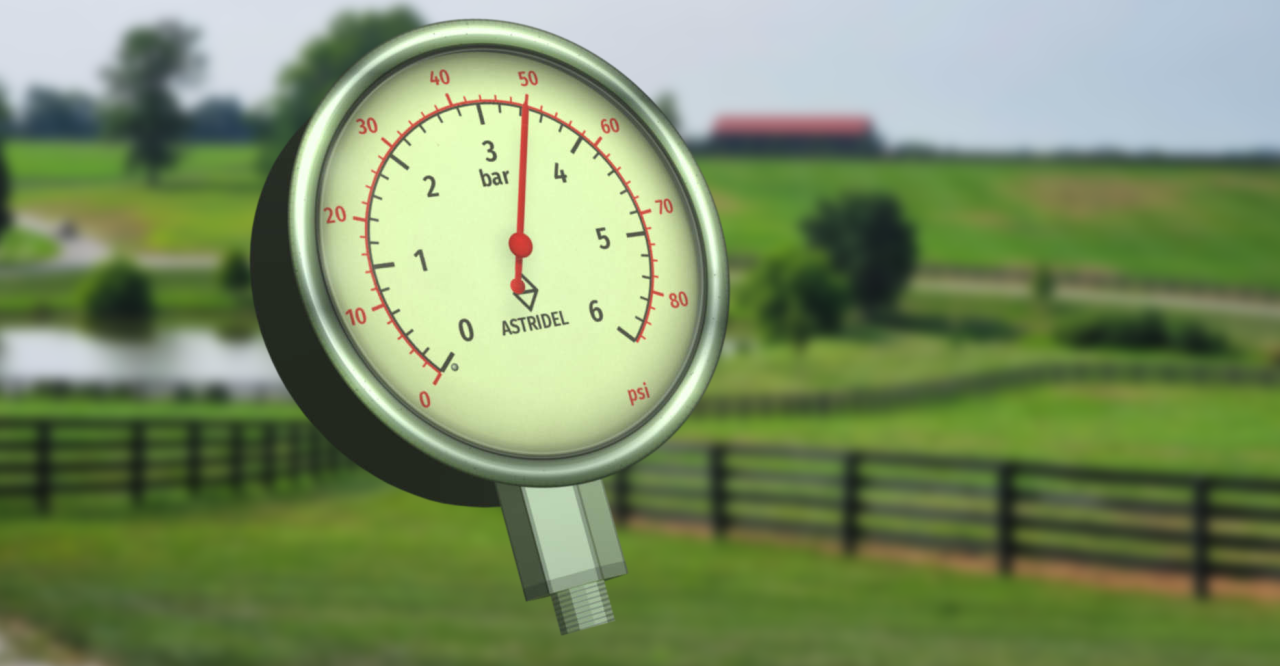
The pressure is **3.4** bar
